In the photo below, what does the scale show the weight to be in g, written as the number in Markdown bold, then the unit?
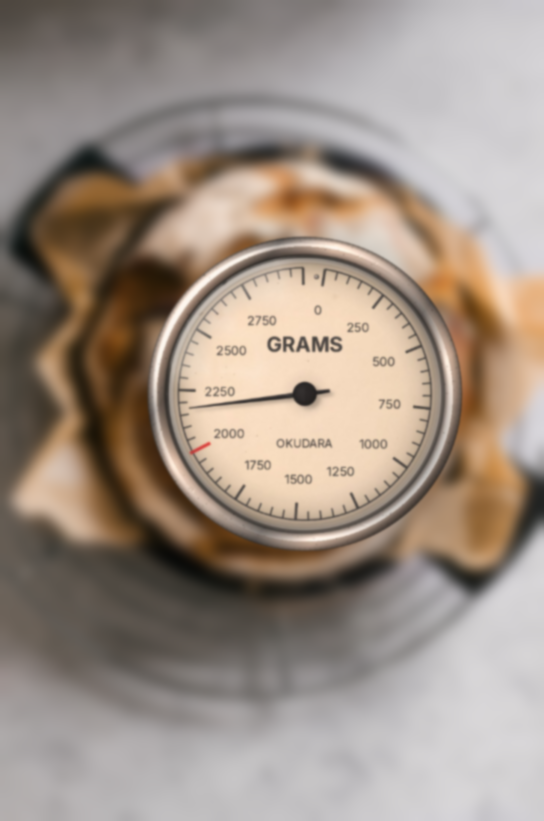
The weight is **2175** g
